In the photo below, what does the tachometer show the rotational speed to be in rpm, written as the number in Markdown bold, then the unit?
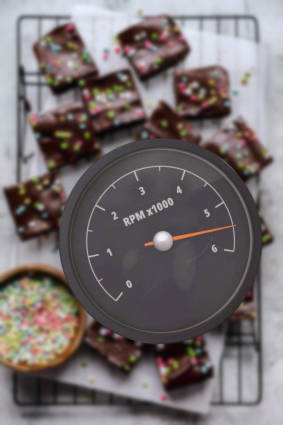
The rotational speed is **5500** rpm
